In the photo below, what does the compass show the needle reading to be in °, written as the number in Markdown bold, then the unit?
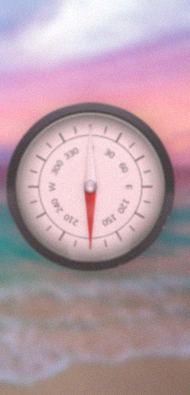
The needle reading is **180** °
